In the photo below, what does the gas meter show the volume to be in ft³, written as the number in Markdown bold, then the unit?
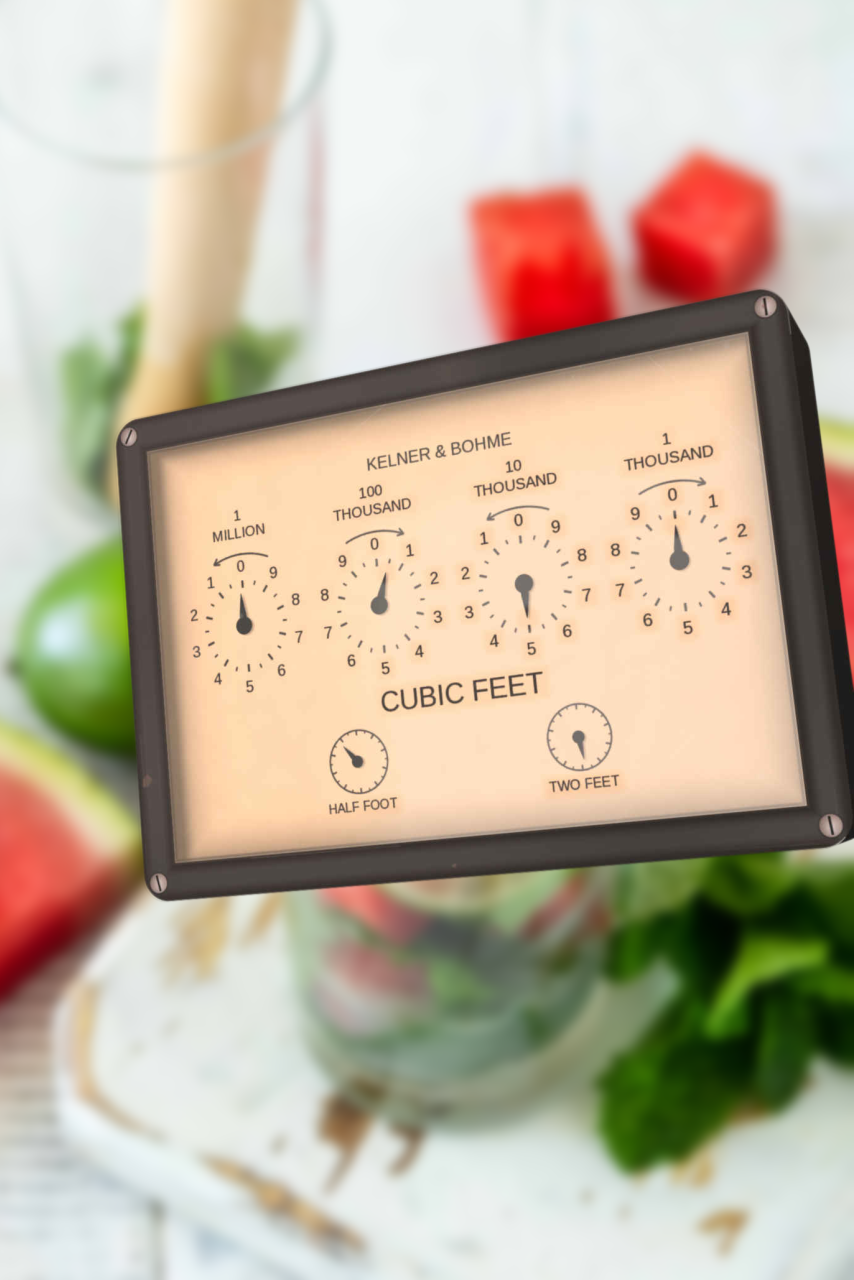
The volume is **5000** ft³
